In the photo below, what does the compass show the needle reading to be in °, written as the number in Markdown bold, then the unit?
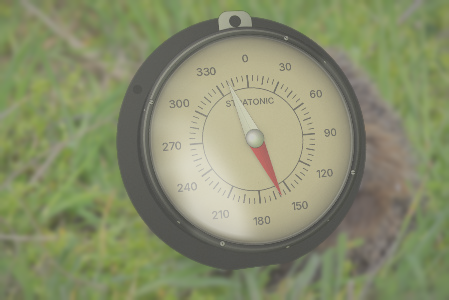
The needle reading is **160** °
